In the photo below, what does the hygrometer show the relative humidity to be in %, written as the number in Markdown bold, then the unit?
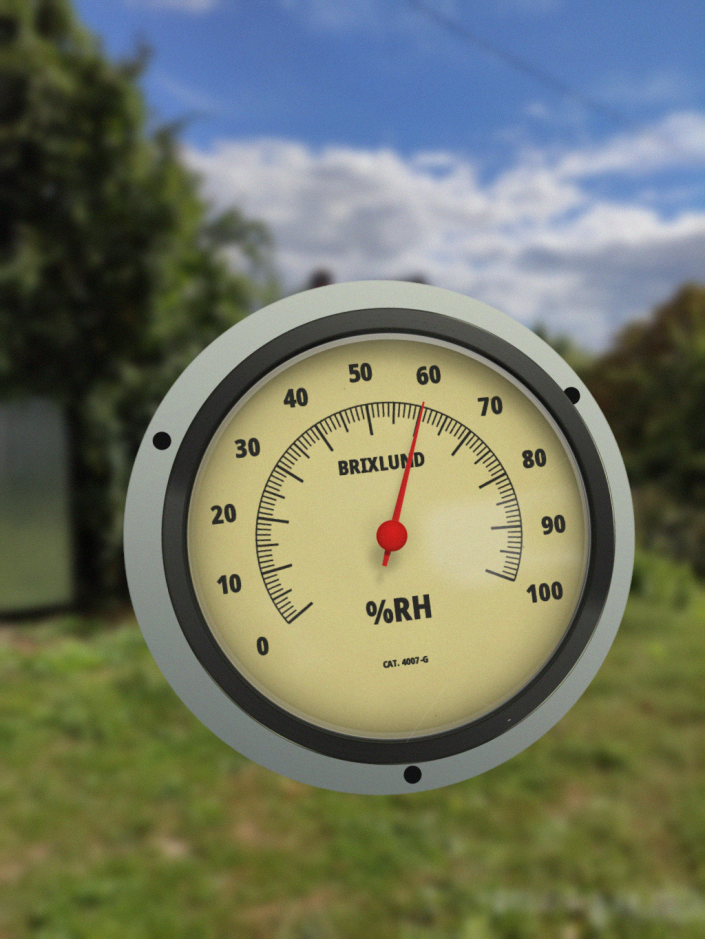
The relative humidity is **60** %
